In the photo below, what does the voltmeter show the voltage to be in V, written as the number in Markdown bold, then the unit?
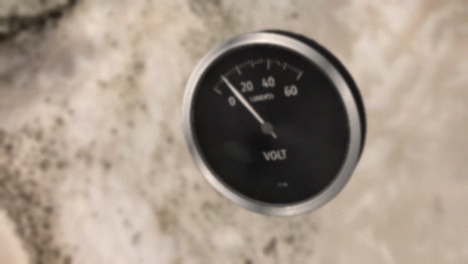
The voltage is **10** V
